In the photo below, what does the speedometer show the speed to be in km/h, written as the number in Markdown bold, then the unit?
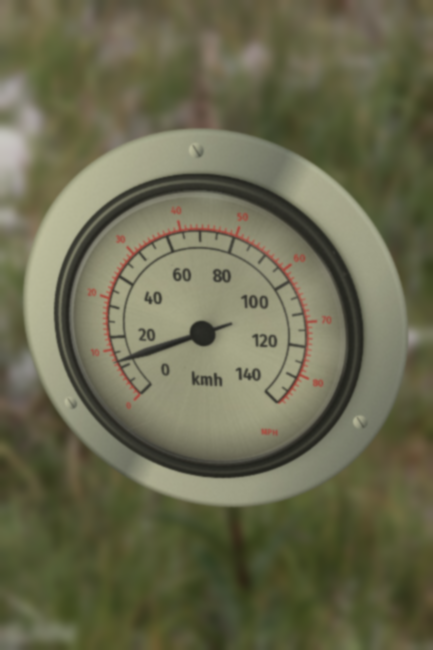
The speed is **12.5** km/h
